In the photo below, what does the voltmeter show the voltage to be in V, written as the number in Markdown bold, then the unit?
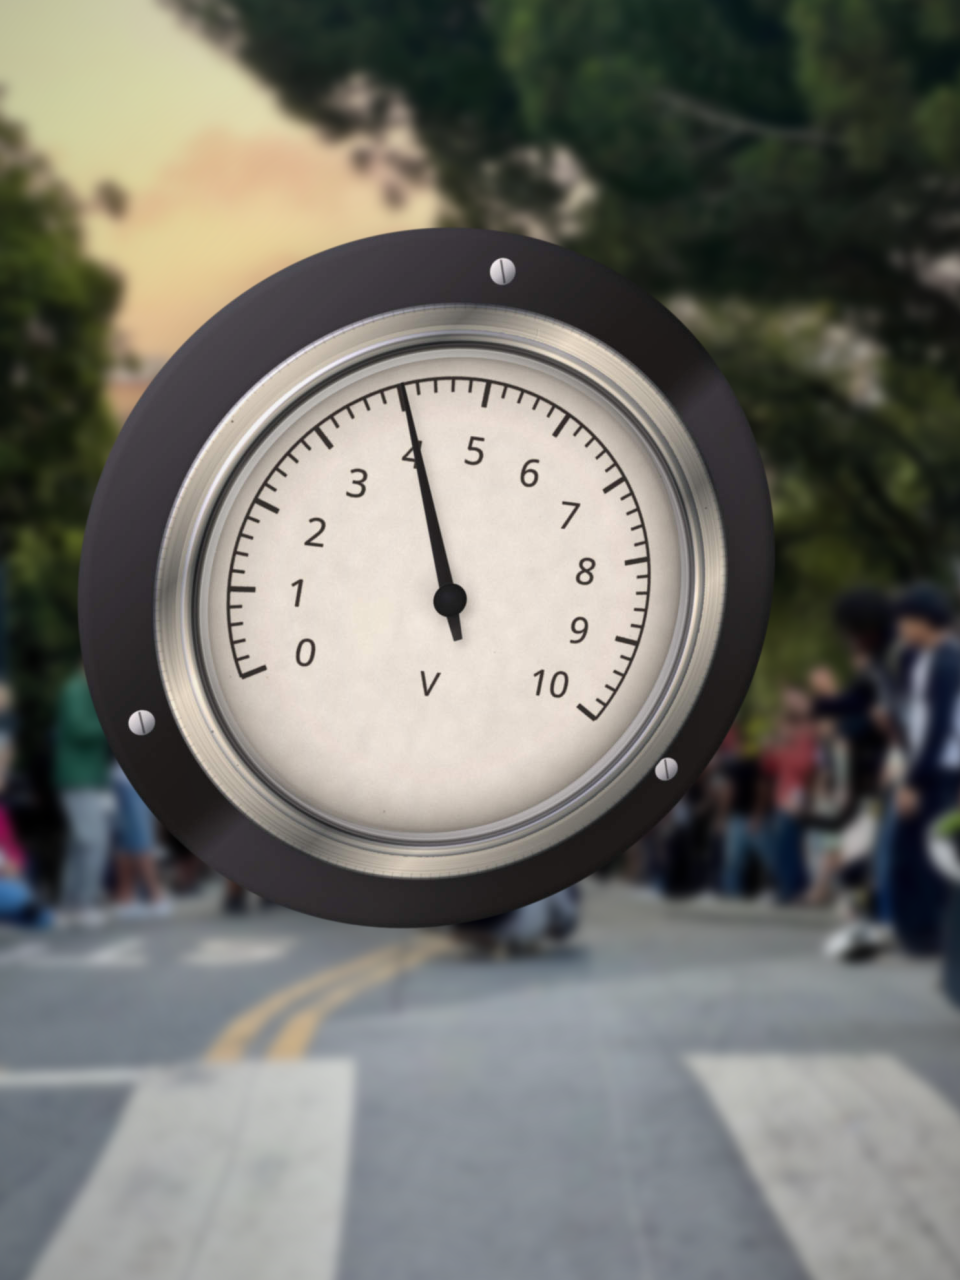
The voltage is **4** V
